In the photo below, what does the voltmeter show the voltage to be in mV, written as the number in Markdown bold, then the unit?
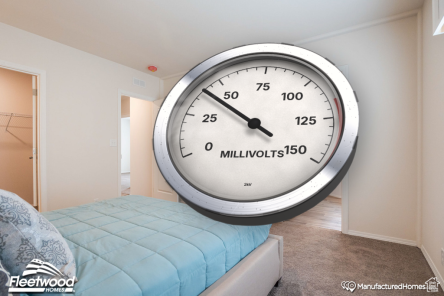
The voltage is **40** mV
